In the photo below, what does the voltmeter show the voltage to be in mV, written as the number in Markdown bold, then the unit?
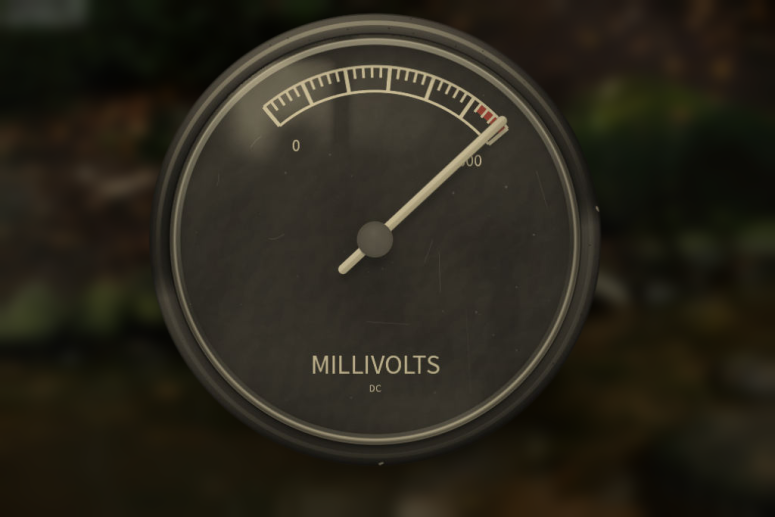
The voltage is **580** mV
